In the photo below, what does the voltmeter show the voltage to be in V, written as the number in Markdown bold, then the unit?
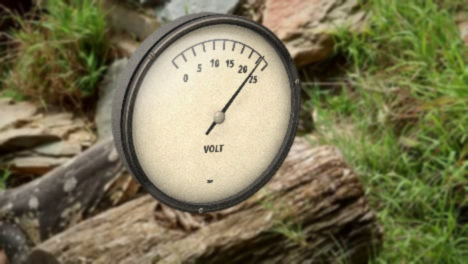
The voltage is **22.5** V
